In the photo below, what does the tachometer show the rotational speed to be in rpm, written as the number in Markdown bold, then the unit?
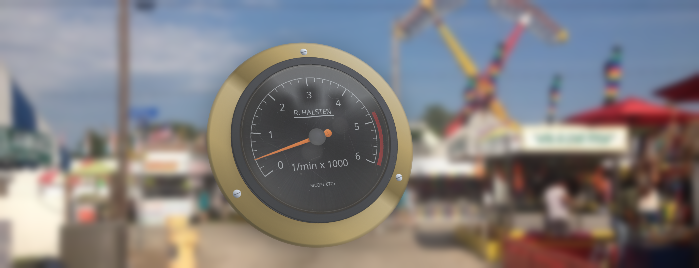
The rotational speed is **400** rpm
